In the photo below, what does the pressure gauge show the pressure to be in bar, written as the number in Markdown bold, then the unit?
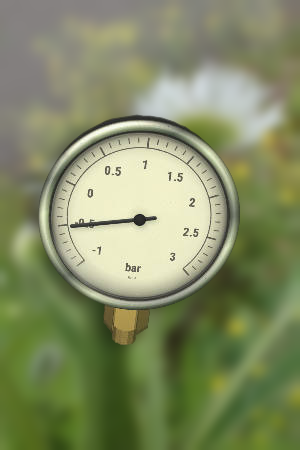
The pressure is **-0.5** bar
